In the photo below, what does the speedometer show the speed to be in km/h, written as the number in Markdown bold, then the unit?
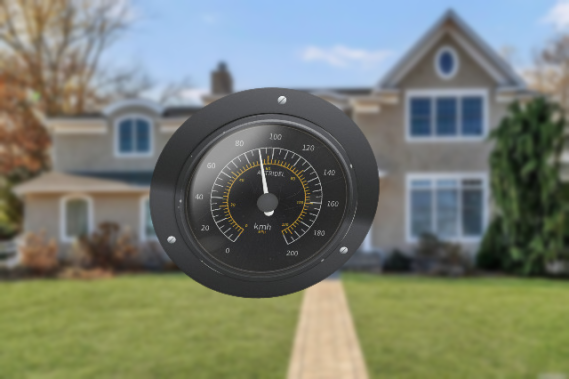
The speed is **90** km/h
